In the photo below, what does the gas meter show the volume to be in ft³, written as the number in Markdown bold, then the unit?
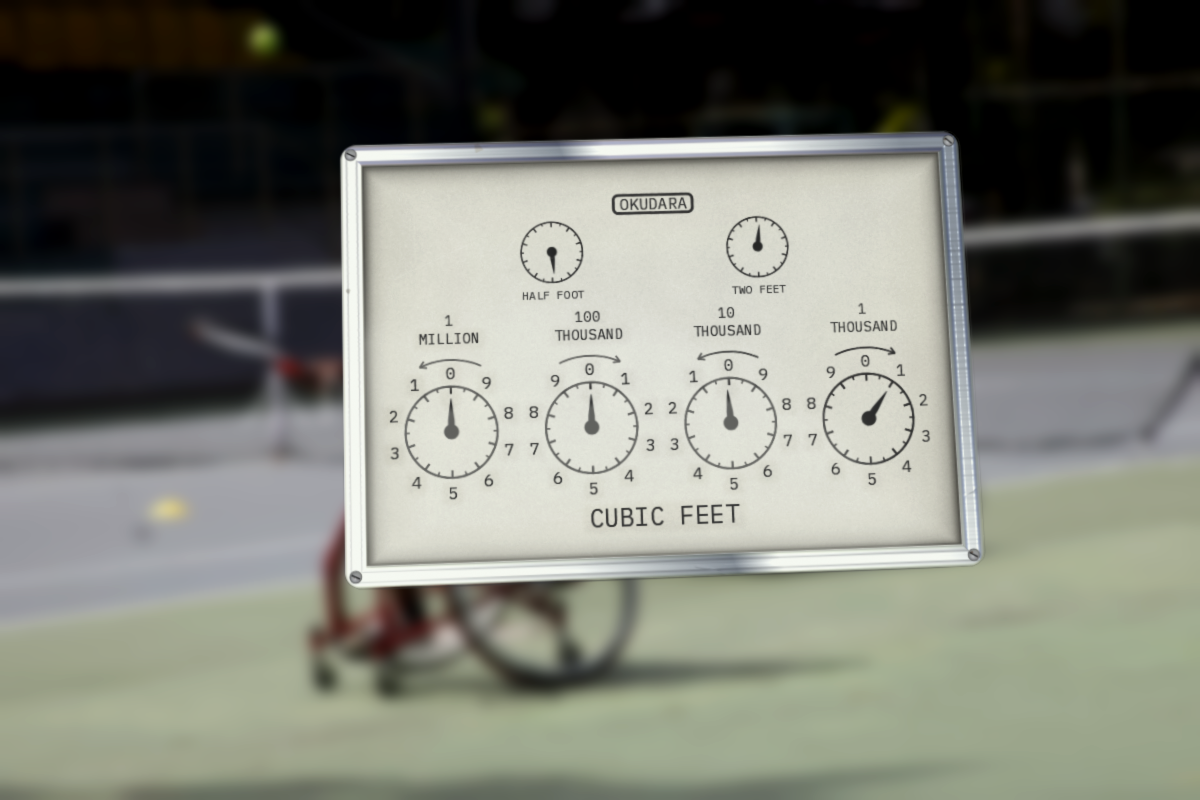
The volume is **100** ft³
